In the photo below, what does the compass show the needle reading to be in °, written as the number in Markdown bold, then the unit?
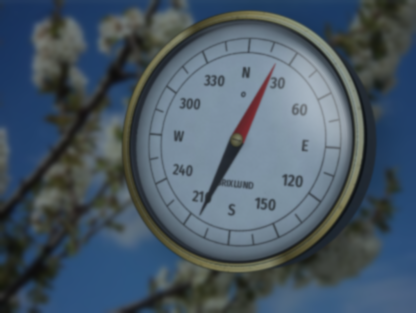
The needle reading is **22.5** °
